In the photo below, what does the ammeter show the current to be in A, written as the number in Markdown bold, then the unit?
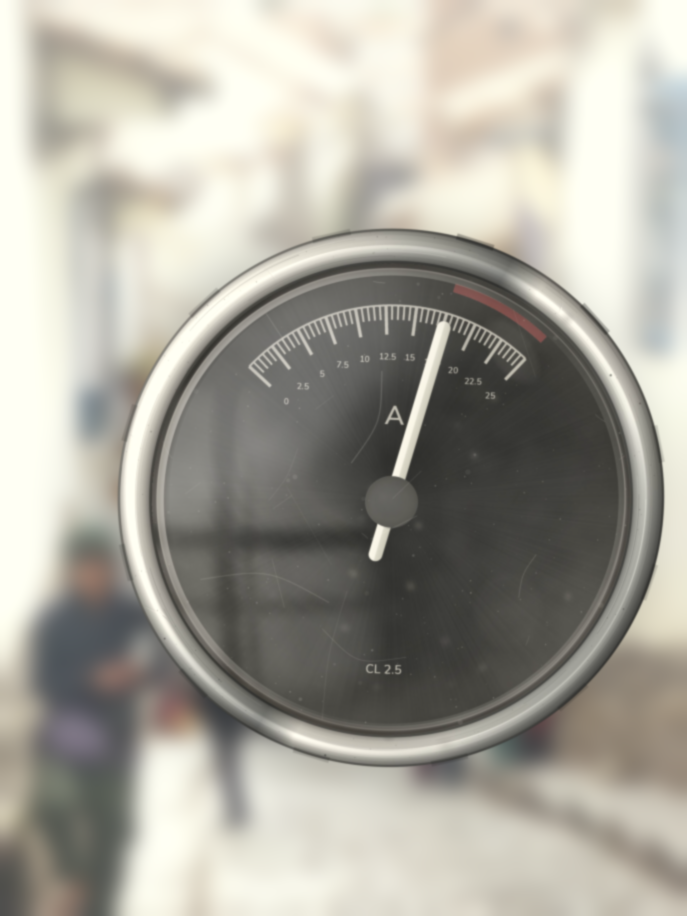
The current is **17.5** A
